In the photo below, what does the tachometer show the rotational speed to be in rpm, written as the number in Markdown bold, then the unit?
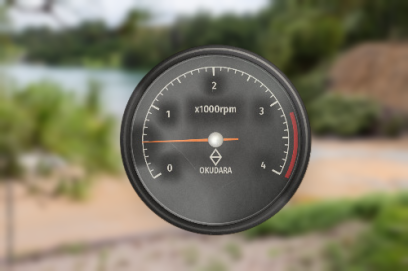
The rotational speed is **500** rpm
